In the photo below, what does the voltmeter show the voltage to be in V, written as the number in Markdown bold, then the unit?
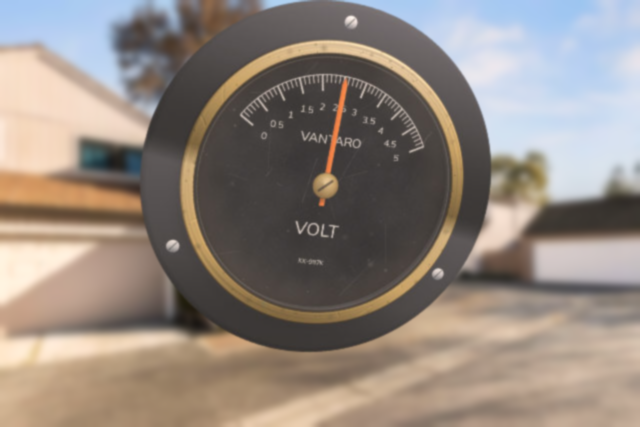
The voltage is **2.5** V
